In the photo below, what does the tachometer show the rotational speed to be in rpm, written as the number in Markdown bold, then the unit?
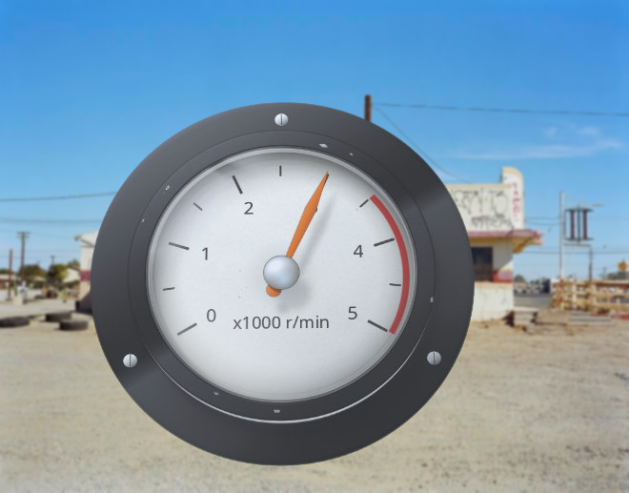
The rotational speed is **3000** rpm
